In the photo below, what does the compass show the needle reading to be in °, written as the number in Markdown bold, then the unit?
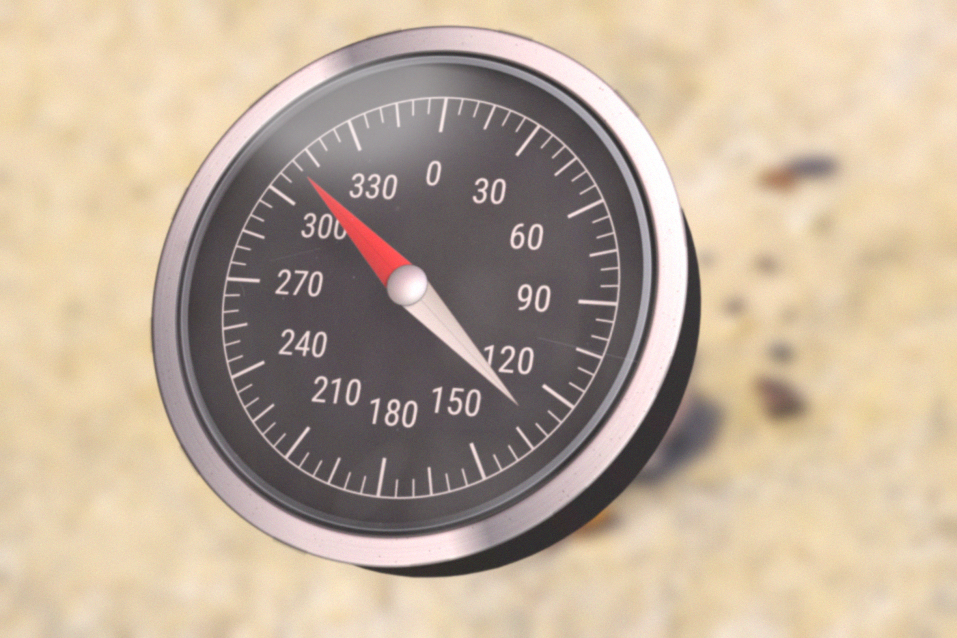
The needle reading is **310** °
